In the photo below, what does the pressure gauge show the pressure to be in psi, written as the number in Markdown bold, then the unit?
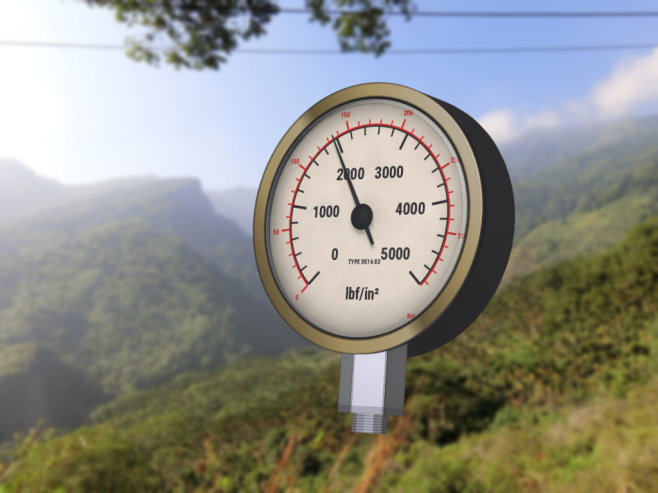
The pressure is **2000** psi
